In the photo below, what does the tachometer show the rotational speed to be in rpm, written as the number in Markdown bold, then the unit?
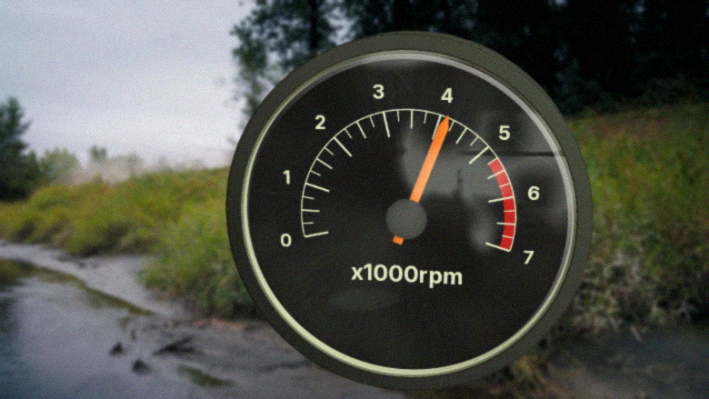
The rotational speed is **4125** rpm
